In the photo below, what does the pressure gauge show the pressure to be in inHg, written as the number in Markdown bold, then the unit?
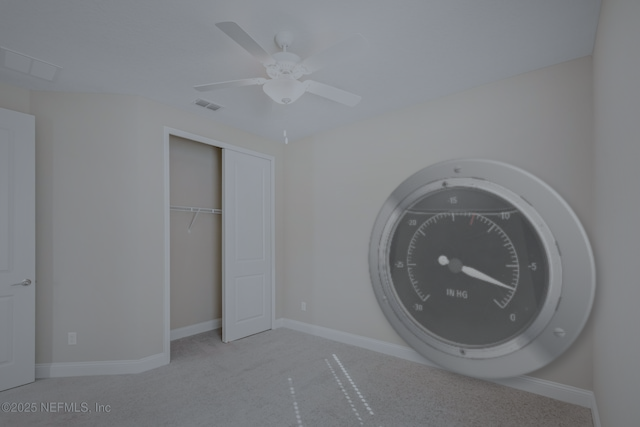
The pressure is **-2.5** inHg
